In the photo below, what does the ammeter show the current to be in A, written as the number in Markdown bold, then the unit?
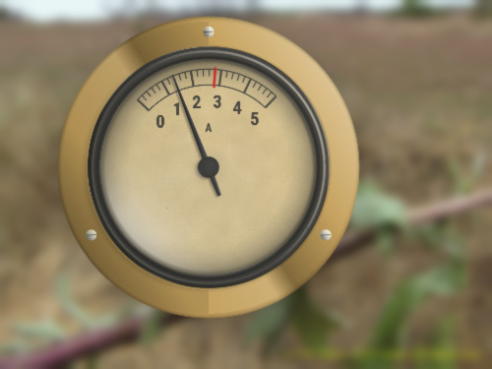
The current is **1.4** A
